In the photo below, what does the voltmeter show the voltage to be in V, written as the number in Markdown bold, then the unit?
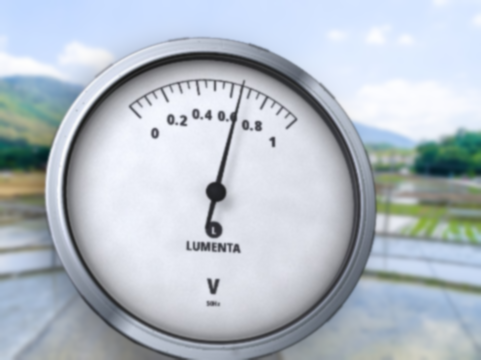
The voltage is **0.65** V
